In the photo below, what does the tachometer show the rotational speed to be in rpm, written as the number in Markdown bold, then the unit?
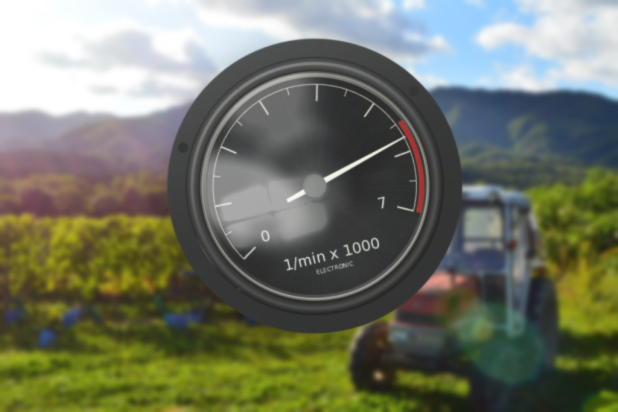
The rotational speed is **5750** rpm
